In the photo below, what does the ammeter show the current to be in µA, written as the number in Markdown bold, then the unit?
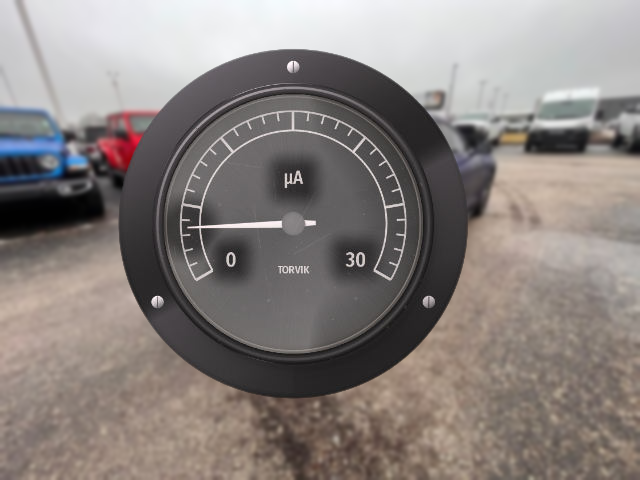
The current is **3.5** µA
